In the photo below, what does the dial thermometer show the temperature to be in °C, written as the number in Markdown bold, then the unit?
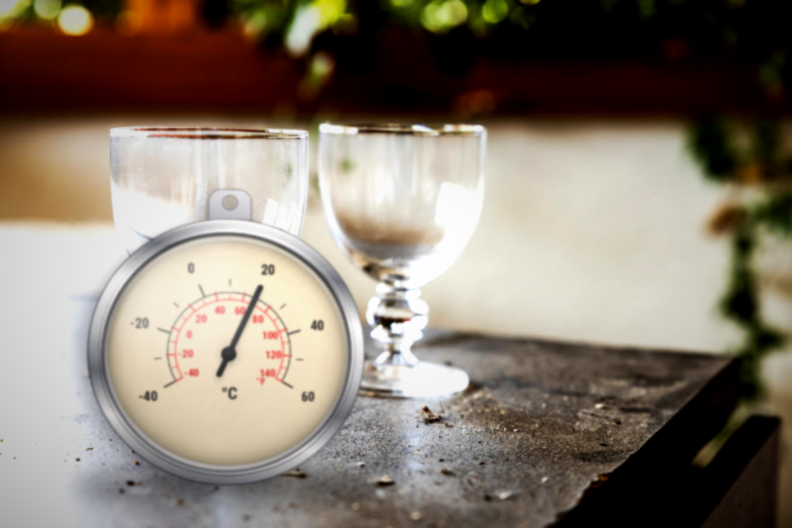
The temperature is **20** °C
